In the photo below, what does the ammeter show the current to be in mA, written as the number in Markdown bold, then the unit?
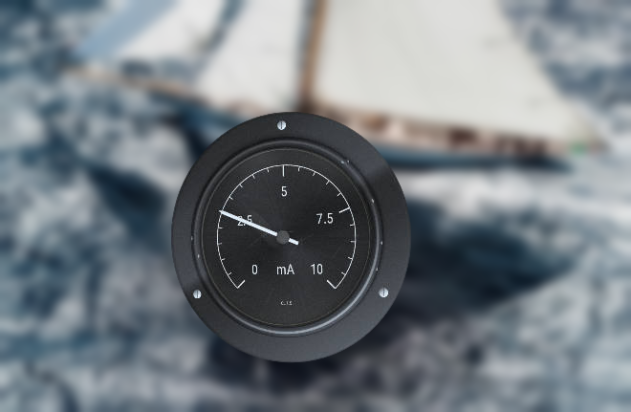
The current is **2.5** mA
